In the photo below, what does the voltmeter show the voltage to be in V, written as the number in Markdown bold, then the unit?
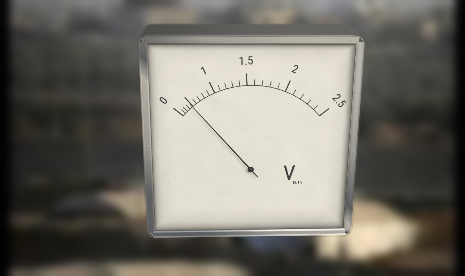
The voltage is **0.5** V
